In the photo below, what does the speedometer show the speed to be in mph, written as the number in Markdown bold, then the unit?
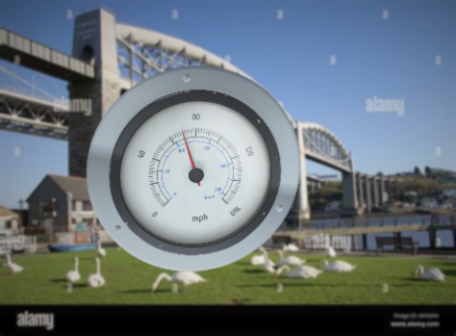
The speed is **70** mph
